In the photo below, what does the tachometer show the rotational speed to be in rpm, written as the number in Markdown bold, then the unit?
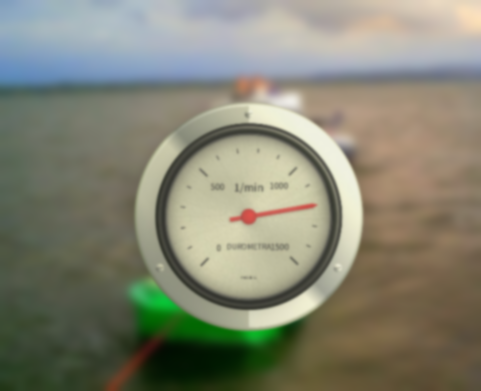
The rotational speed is **1200** rpm
